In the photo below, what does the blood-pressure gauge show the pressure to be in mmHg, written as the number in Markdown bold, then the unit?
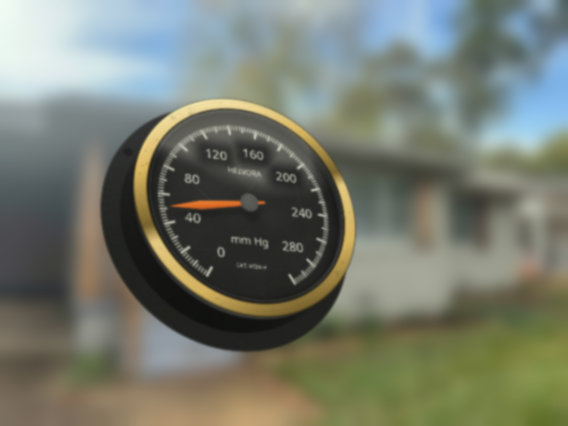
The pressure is **50** mmHg
